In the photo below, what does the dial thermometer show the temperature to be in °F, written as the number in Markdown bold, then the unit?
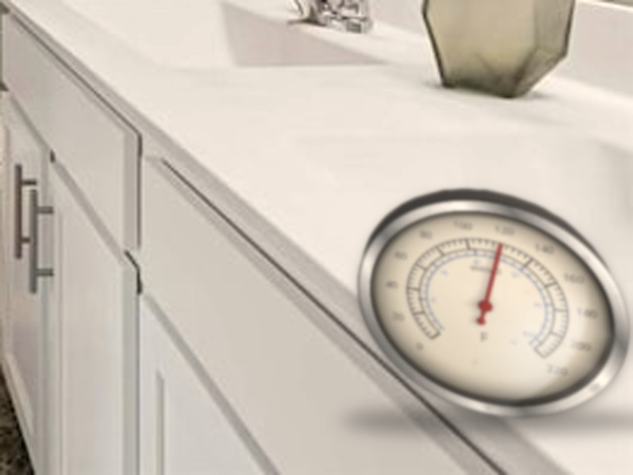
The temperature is **120** °F
